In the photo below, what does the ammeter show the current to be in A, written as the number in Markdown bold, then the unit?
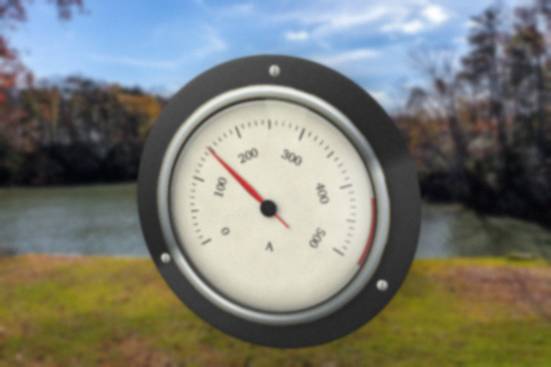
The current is **150** A
